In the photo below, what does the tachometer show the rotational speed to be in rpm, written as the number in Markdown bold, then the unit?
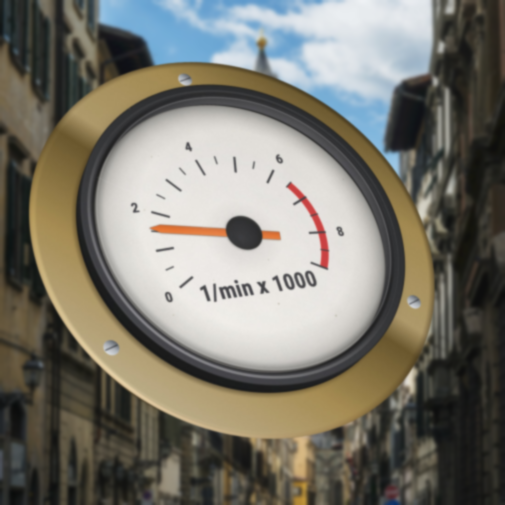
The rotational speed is **1500** rpm
